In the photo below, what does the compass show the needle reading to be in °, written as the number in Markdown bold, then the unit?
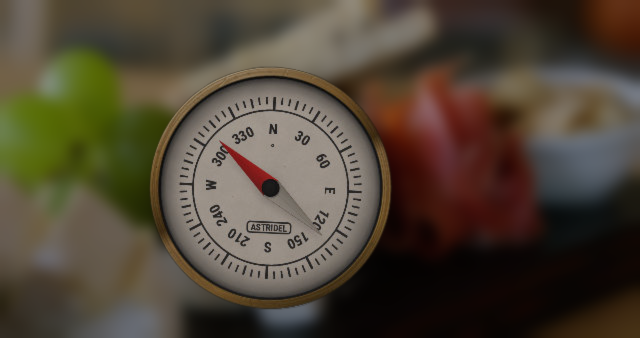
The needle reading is **310** °
